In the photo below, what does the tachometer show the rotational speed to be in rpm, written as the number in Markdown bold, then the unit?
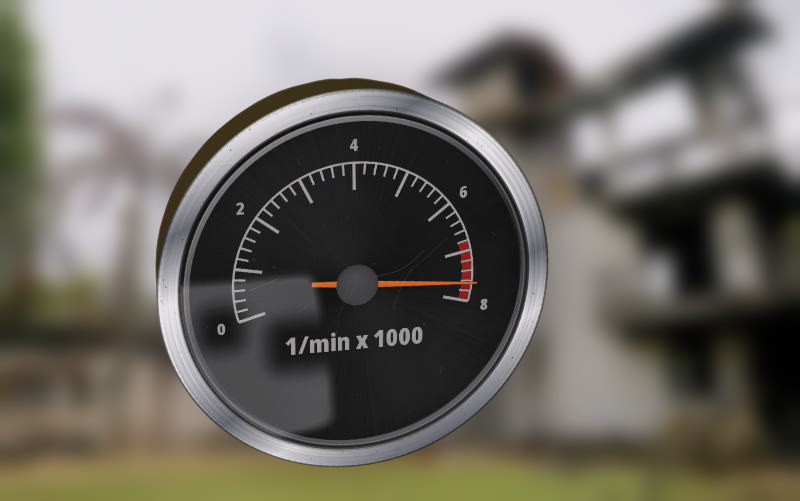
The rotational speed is **7600** rpm
